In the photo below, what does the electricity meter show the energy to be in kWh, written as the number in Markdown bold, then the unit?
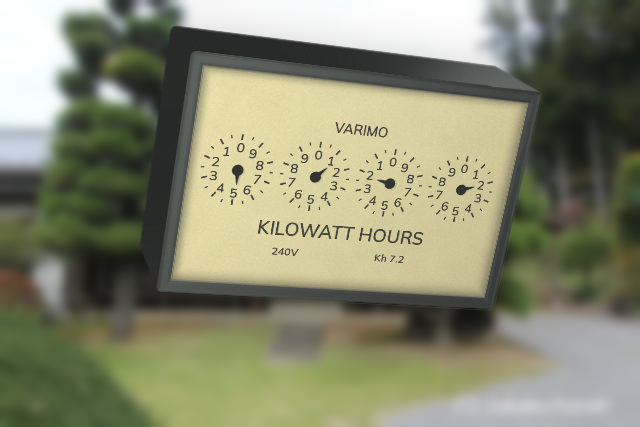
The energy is **5122** kWh
